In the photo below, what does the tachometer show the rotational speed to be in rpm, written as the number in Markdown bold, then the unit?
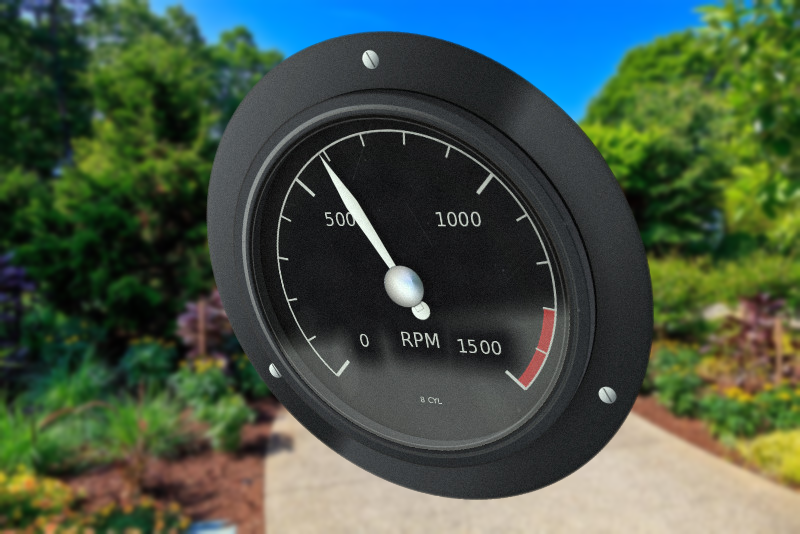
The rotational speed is **600** rpm
